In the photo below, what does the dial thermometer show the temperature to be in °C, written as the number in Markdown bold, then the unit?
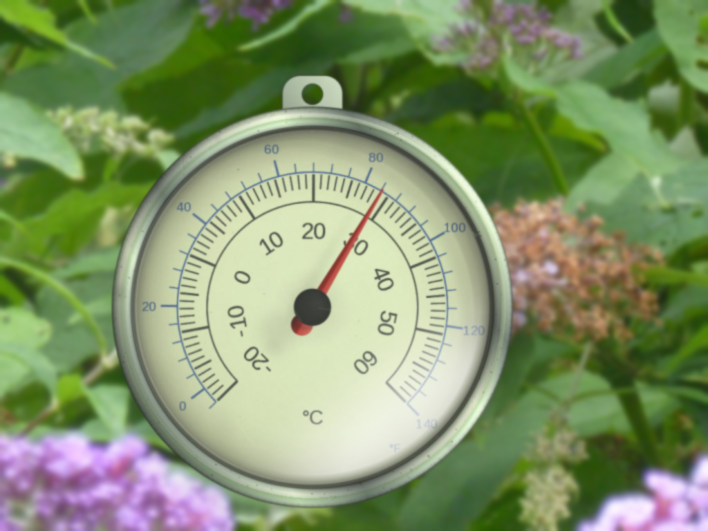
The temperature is **29** °C
